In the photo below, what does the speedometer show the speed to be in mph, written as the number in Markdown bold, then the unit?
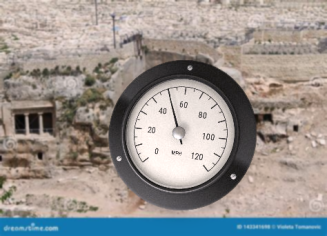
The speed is **50** mph
